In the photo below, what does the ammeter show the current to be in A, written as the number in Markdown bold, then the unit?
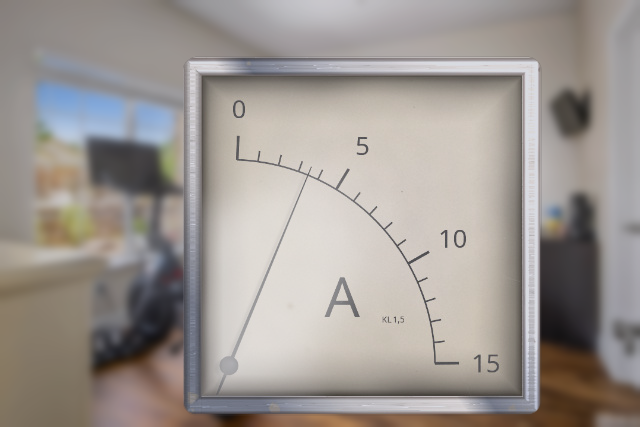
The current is **3.5** A
